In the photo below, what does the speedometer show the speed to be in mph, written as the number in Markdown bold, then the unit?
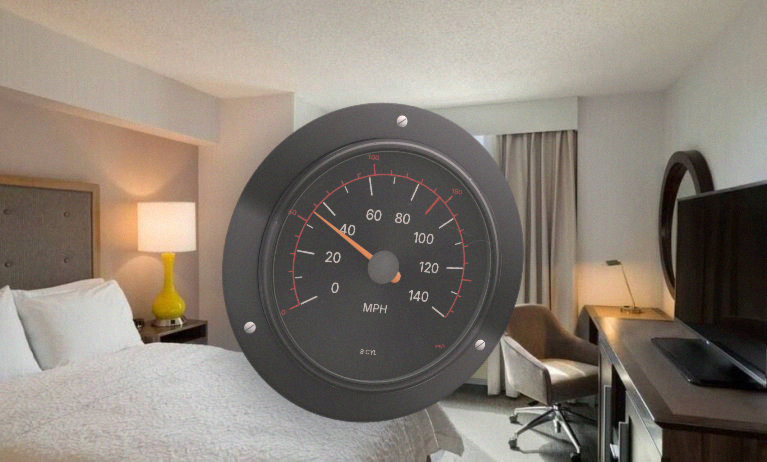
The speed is **35** mph
